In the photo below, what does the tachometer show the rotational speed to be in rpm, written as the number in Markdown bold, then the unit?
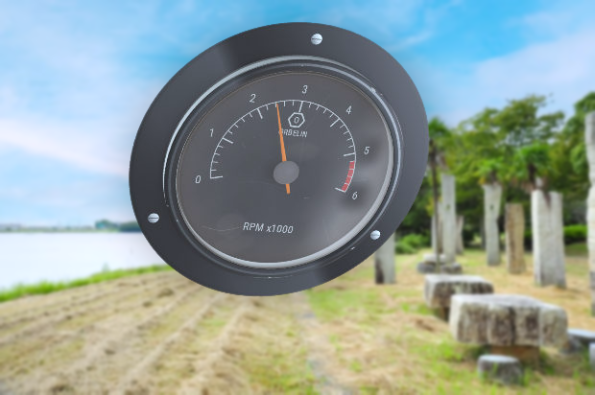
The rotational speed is **2400** rpm
